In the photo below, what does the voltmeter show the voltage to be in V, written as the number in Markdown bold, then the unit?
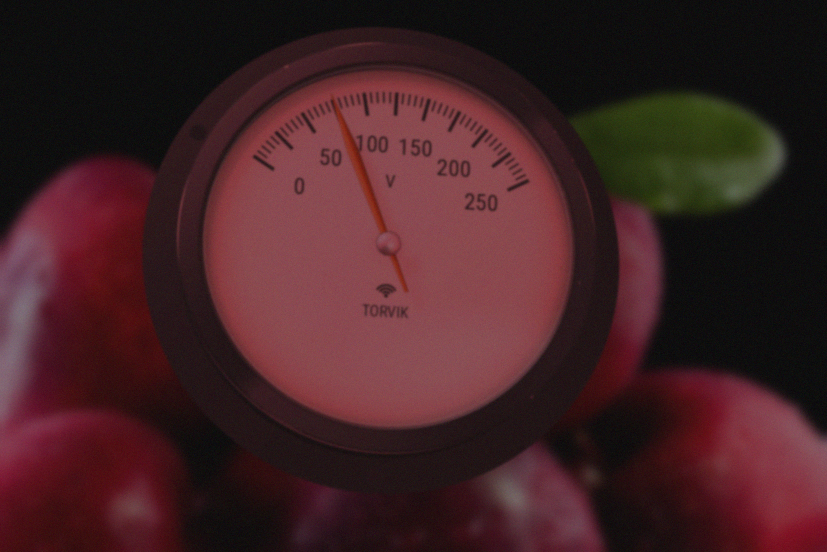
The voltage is **75** V
